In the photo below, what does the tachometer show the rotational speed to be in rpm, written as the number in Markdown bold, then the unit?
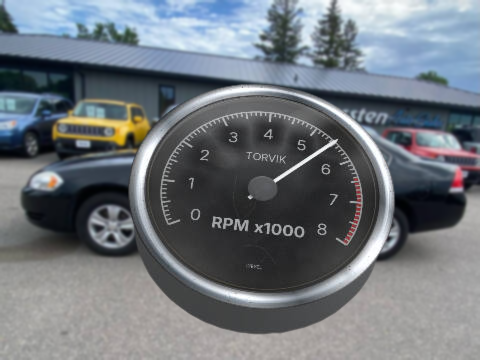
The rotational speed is **5500** rpm
